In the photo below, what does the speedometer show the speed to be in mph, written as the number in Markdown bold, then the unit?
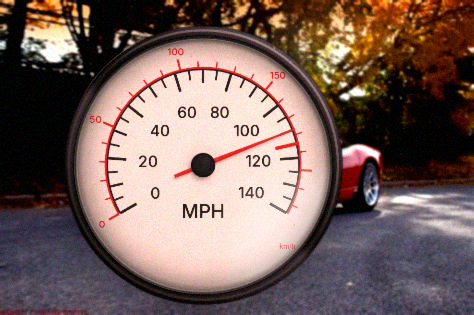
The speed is **110** mph
